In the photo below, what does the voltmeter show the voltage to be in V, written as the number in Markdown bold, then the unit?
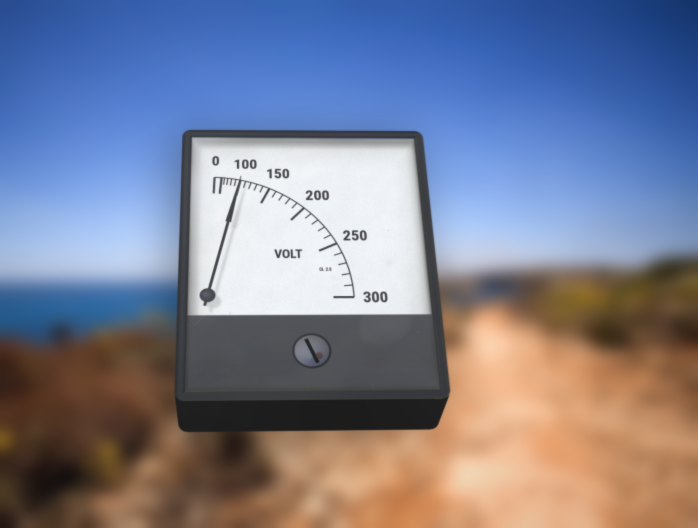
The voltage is **100** V
